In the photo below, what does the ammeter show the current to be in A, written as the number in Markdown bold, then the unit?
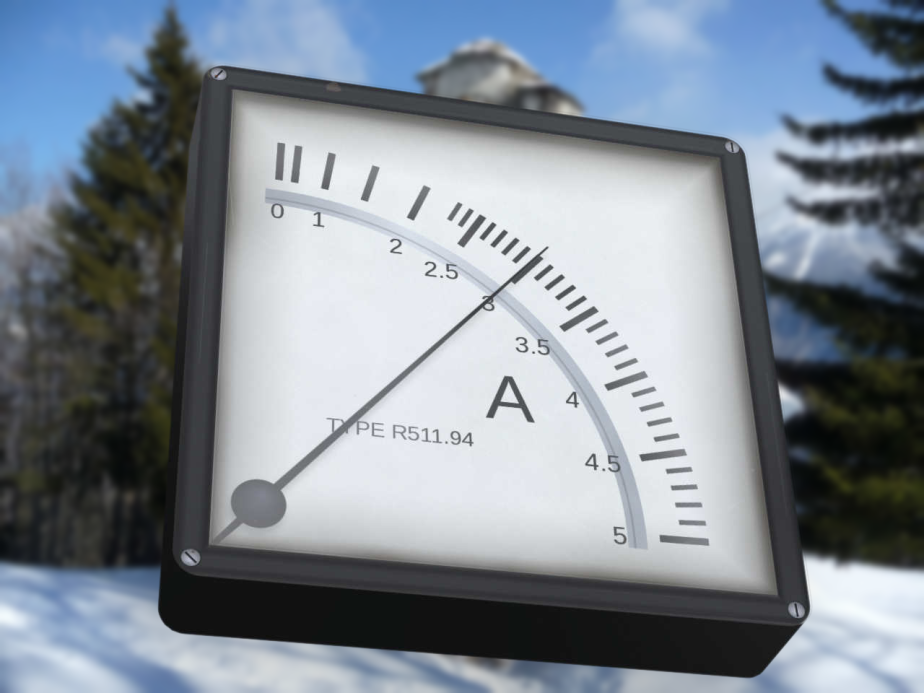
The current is **3** A
